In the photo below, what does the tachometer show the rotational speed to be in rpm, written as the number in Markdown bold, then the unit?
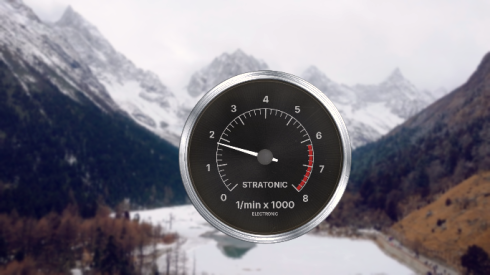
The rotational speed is **1800** rpm
